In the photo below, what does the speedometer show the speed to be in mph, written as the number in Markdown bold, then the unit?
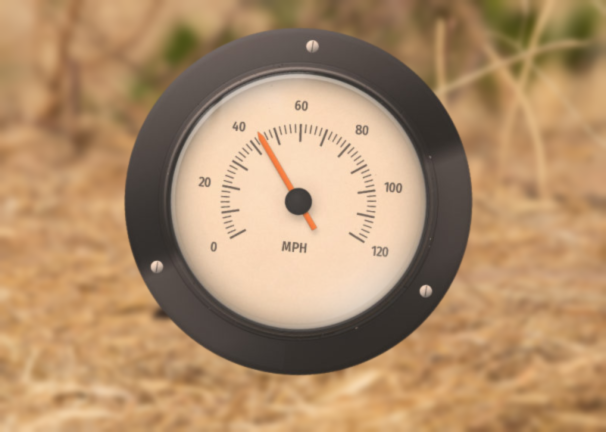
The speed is **44** mph
